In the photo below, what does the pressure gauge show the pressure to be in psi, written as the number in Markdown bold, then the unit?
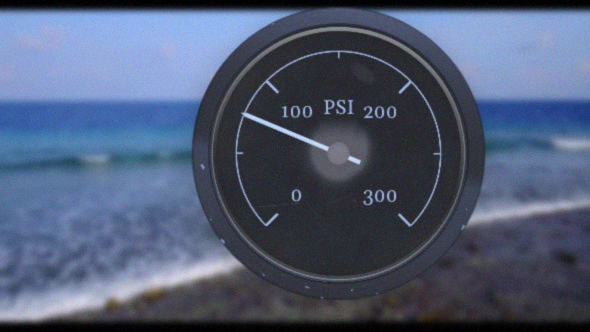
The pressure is **75** psi
